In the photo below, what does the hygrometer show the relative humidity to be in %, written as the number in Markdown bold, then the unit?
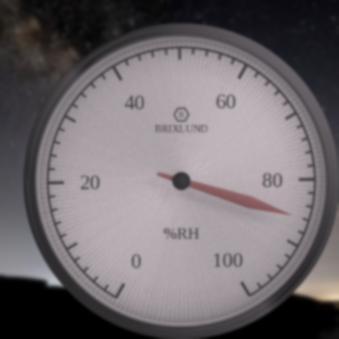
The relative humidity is **86** %
